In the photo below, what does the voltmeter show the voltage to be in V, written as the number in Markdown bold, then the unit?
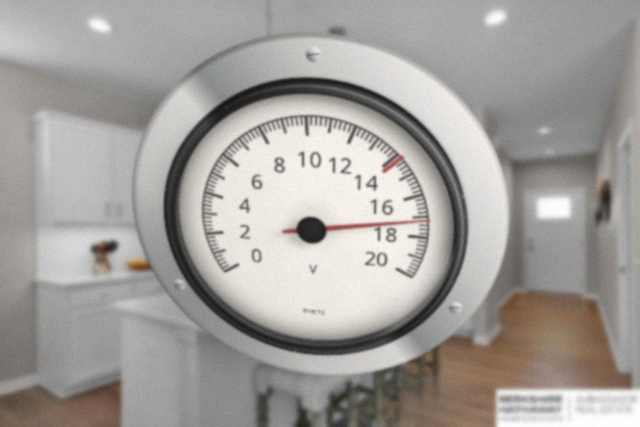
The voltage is **17** V
